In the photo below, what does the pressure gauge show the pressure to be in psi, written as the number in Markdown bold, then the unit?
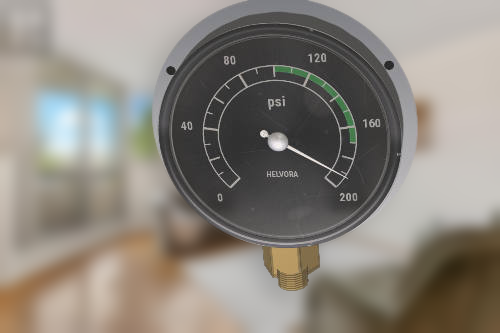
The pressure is **190** psi
